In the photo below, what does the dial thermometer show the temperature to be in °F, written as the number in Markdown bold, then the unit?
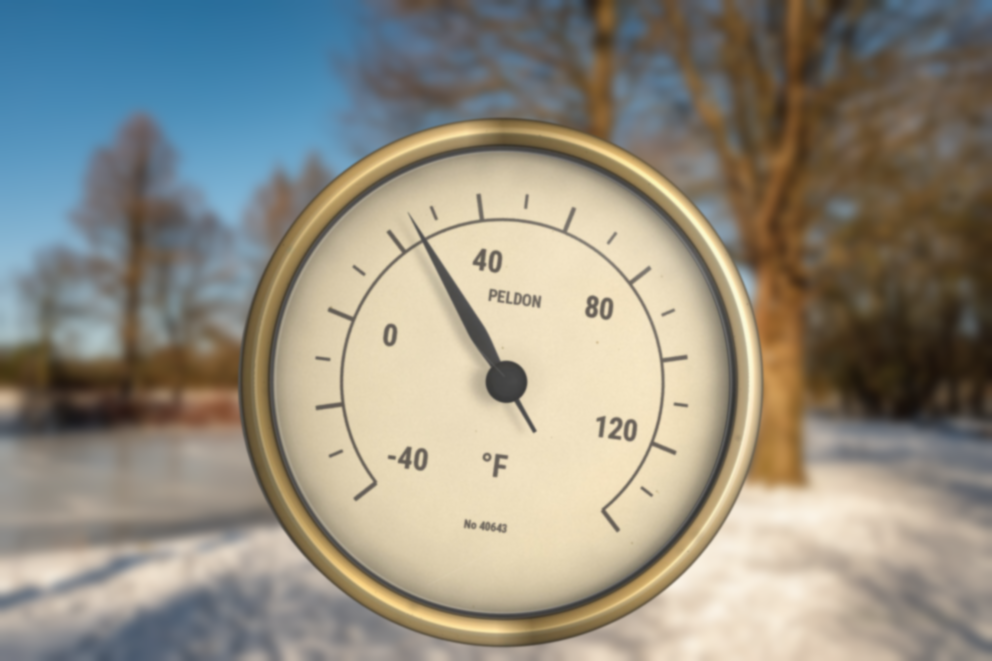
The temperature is **25** °F
